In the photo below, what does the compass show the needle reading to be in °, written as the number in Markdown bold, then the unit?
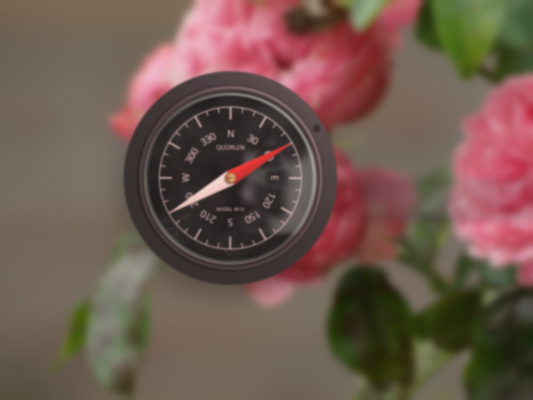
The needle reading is **60** °
